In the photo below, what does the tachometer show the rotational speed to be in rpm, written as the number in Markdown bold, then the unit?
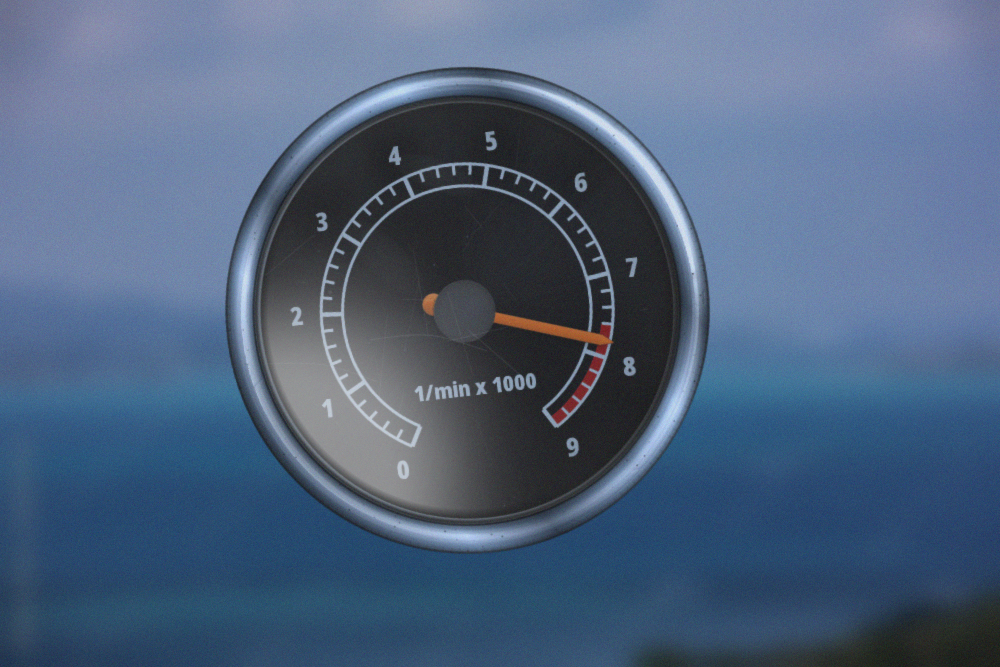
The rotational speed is **7800** rpm
